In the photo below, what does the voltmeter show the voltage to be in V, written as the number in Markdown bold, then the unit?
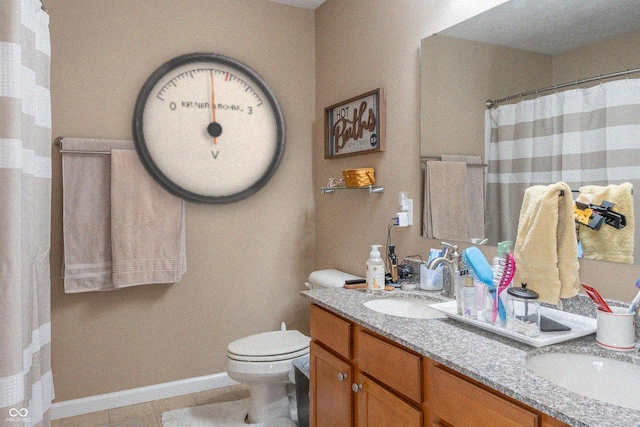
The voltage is **1.5** V
